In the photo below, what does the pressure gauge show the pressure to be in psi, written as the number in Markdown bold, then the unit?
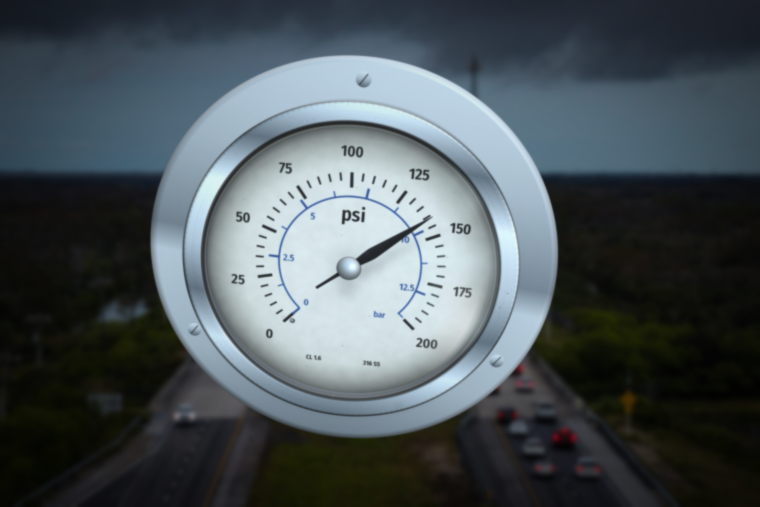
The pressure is **140** psi
